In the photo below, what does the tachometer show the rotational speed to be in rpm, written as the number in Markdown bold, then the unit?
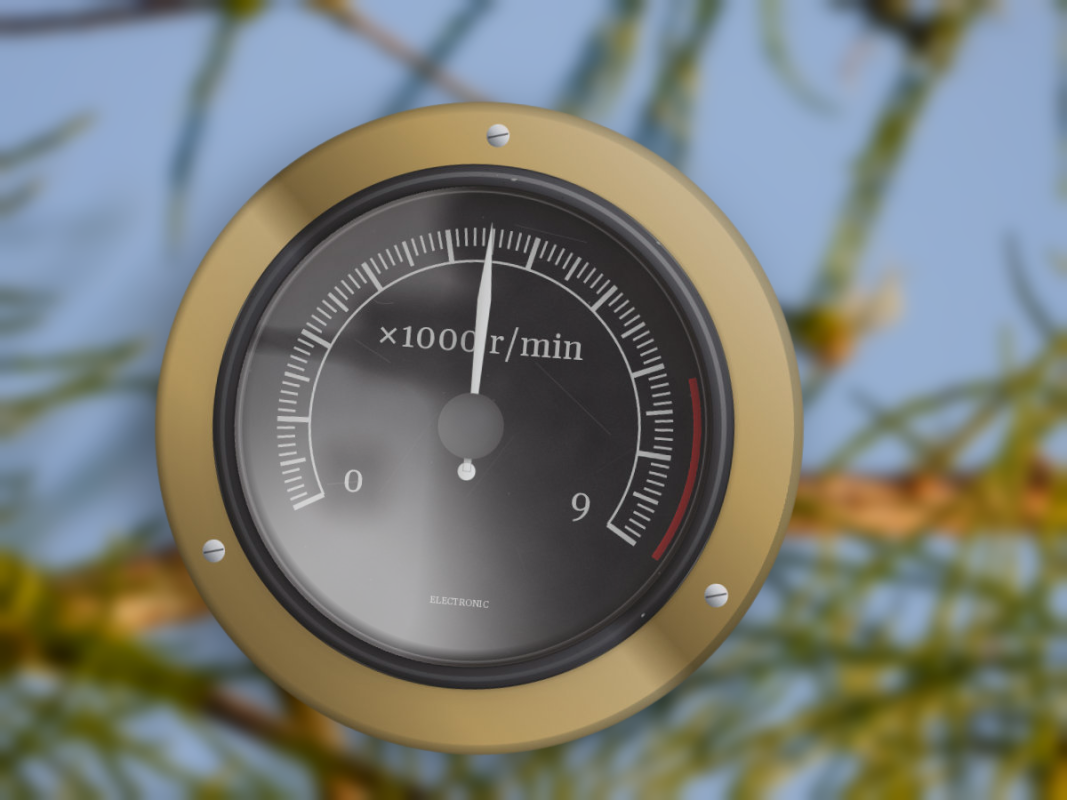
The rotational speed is **4500** rpm
